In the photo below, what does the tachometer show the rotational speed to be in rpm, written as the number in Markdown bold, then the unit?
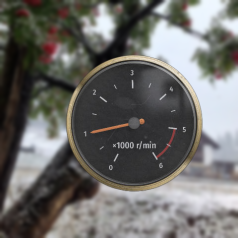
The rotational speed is **1000** rpm
